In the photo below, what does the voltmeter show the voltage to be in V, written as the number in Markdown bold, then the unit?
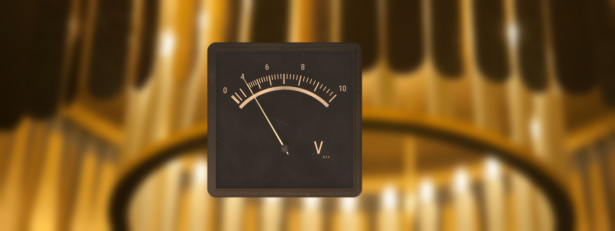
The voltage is **4** V
